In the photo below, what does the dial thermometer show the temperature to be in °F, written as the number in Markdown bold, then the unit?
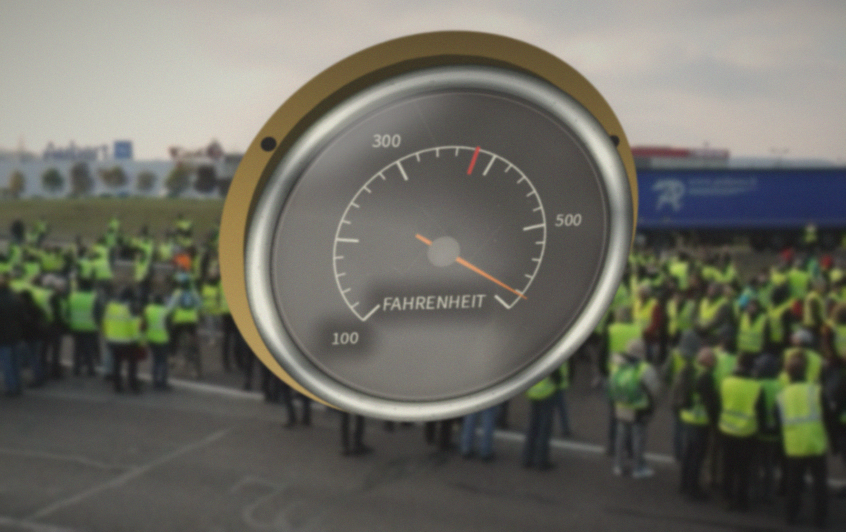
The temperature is **580** °F
